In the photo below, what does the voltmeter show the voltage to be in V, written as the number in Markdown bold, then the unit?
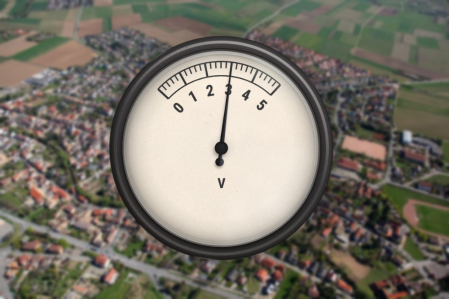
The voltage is **3** V
